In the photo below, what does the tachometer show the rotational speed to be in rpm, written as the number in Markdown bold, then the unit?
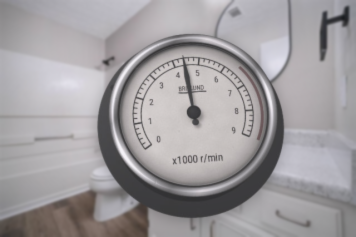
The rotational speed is **4400** rpm
